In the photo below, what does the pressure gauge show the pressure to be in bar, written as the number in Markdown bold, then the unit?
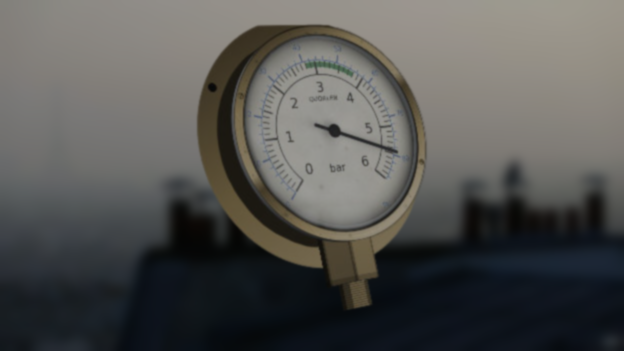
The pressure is **5.5** bar
